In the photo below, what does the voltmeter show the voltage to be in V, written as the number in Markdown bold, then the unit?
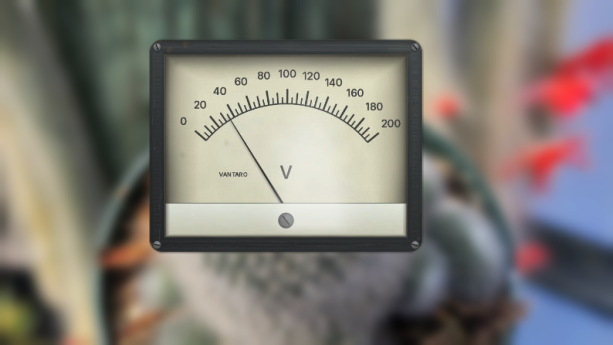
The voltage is **35** V
